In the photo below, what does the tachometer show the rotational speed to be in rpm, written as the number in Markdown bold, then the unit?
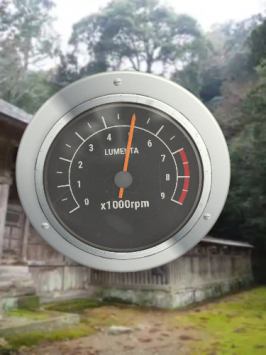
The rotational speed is **5000** rpm
